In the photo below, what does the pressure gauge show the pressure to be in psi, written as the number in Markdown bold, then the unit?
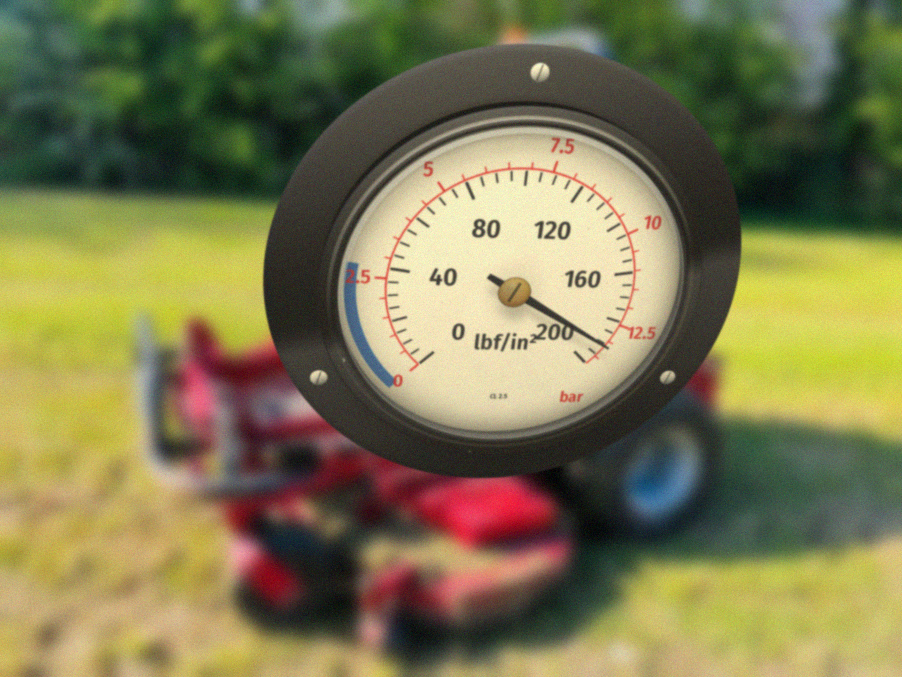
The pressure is **190** psi
